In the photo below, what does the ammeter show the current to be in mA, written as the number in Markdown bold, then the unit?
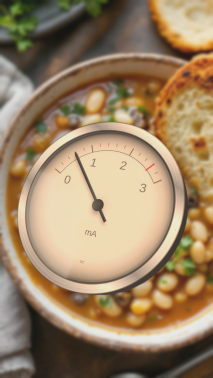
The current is **0.6** mA
